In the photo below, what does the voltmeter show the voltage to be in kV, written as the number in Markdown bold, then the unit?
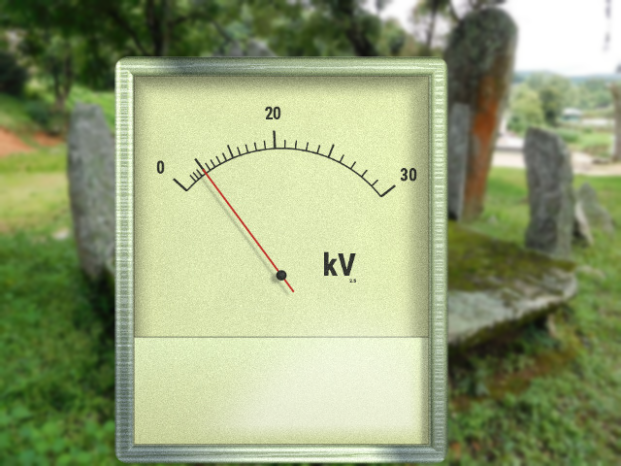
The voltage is **10** kV
